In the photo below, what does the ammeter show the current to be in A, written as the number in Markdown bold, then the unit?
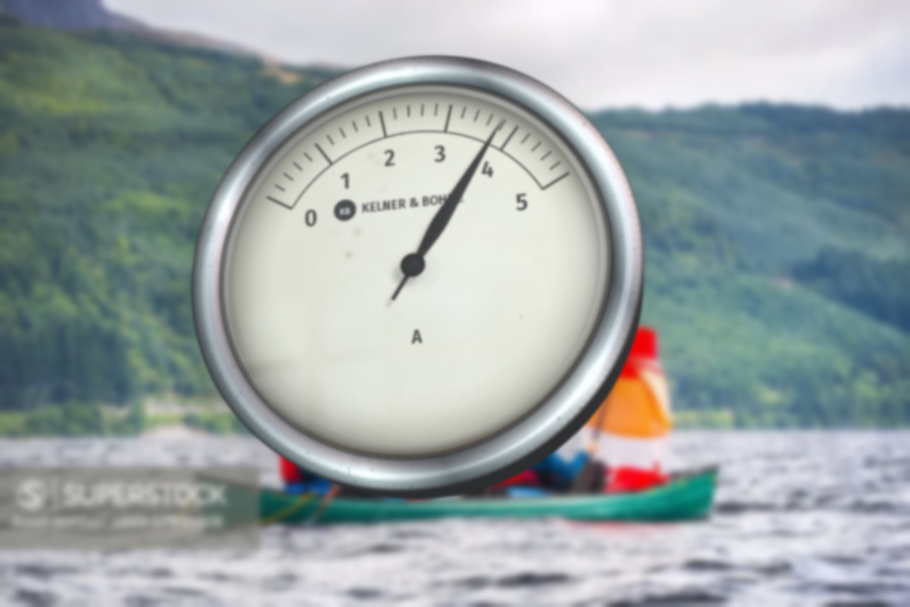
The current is **3.8** A
